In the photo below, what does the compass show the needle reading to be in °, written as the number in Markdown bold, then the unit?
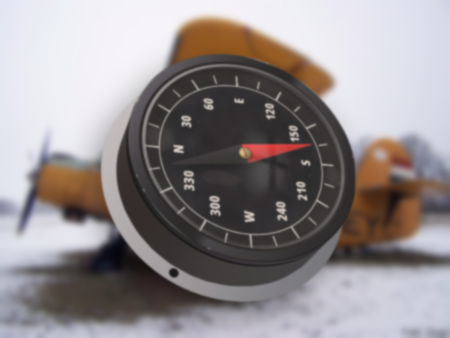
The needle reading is **165** °
